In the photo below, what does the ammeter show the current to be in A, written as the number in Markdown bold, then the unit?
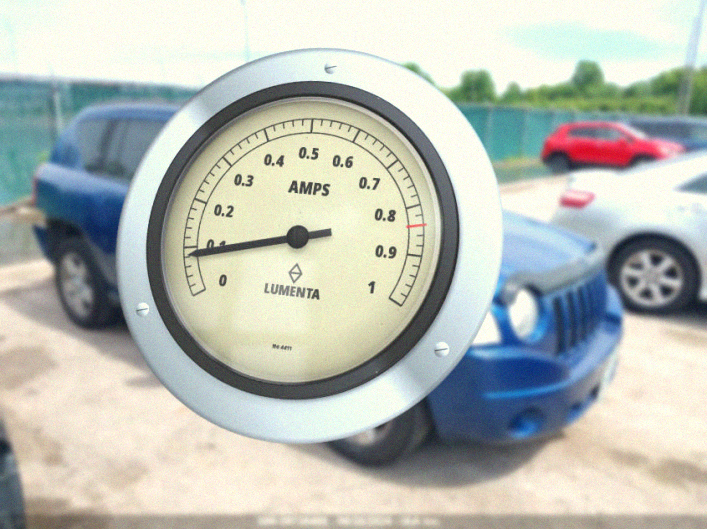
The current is **0.08** A
